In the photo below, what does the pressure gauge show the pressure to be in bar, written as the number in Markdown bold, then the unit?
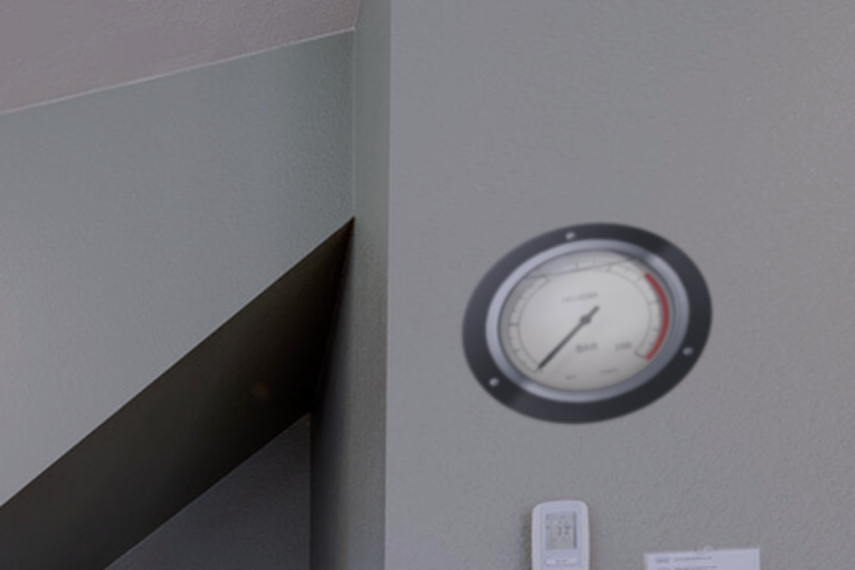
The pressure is **0** bar
